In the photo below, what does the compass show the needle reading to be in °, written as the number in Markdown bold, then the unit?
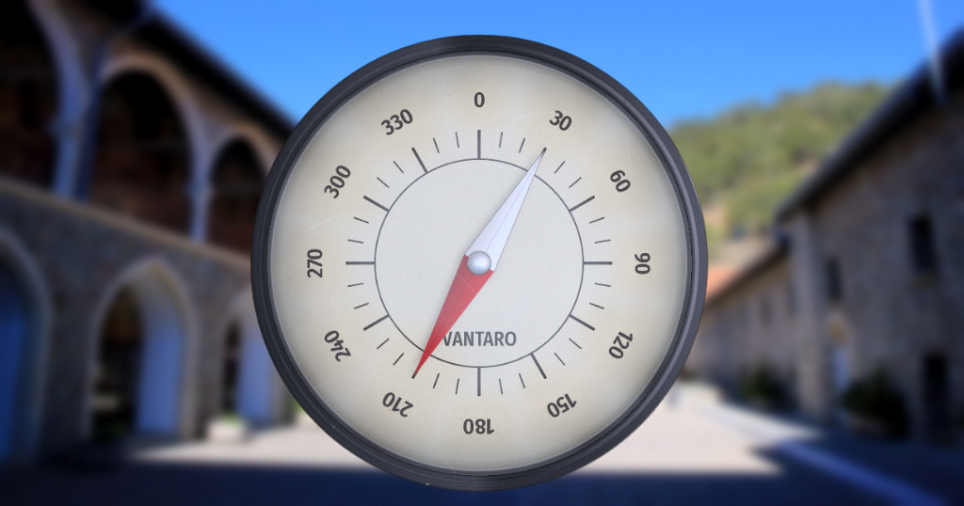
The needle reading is **210** °
